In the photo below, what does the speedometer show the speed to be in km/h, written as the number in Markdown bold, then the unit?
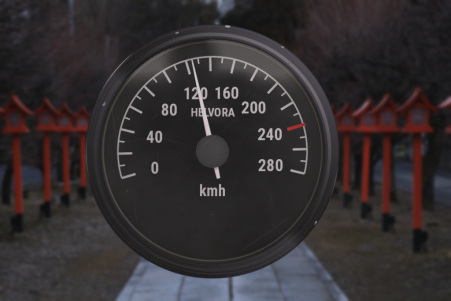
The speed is **125** km/h
